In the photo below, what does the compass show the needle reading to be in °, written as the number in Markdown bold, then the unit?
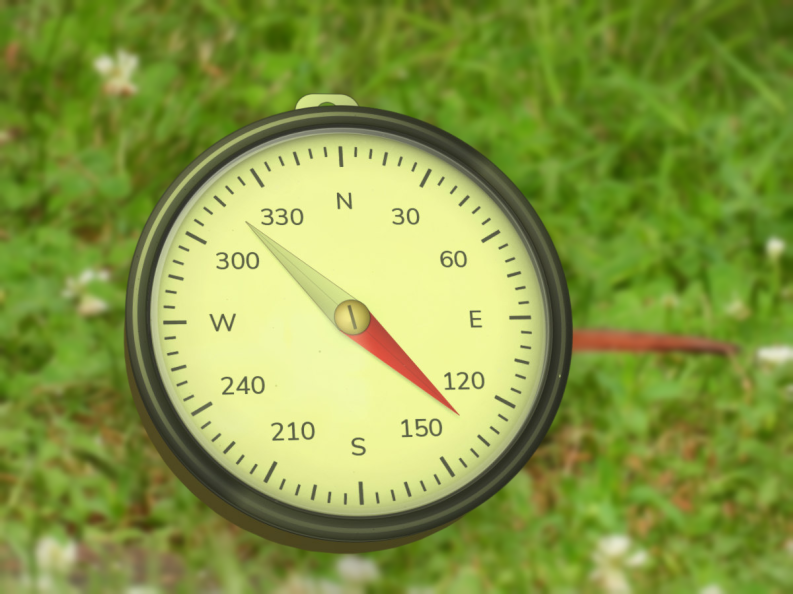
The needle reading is **135** °
